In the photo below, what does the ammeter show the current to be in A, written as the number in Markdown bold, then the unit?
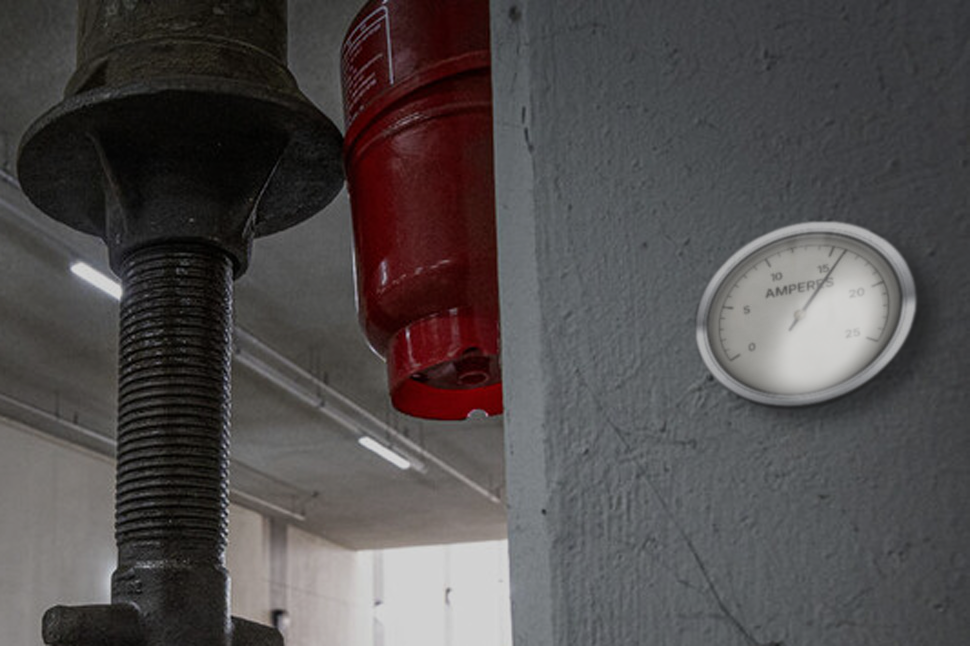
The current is **16** A
